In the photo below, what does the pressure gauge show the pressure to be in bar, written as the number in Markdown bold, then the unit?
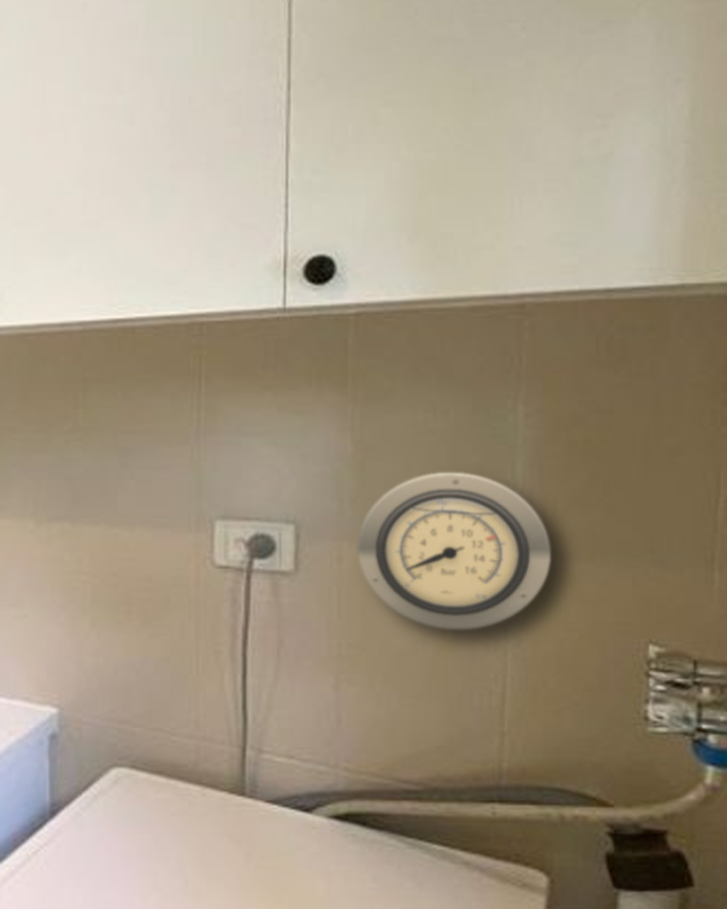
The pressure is **1** bar
